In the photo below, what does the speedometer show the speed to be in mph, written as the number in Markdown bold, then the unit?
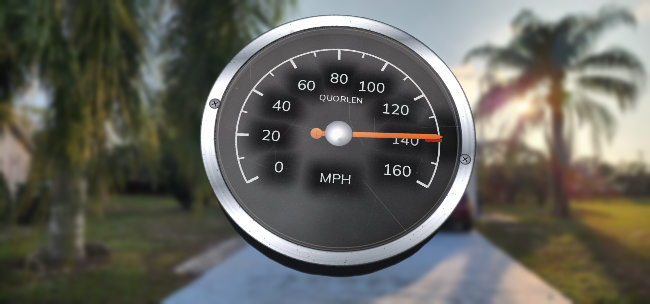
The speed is **140** mph
